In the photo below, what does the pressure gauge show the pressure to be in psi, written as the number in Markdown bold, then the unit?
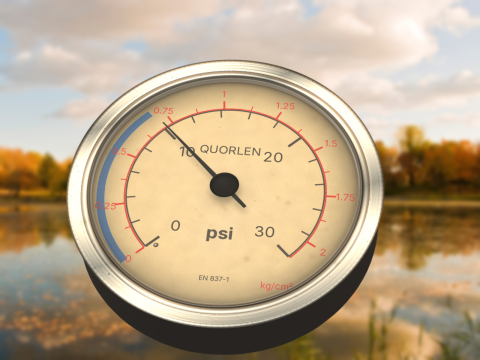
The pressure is **10** psi
